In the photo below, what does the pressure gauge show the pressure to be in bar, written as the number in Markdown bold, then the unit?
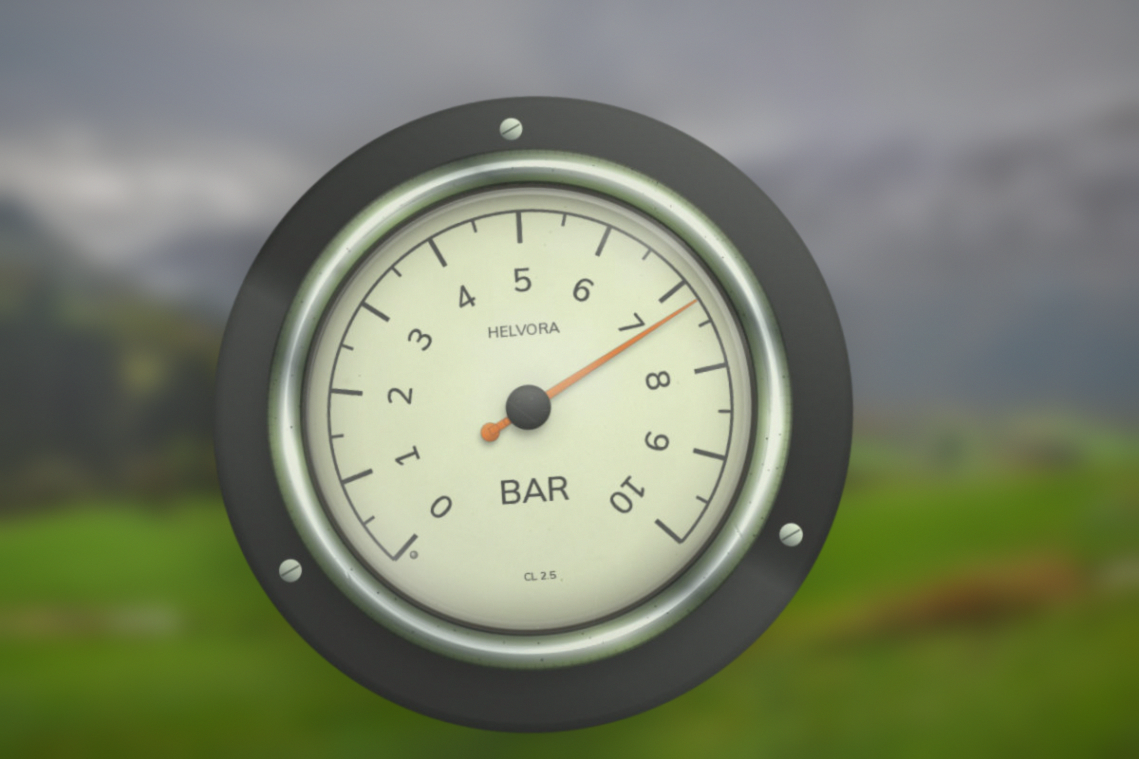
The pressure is **7.25** bar
